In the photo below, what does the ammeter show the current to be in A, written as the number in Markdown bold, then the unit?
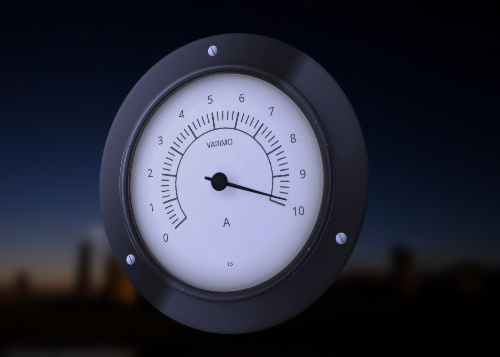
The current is **9.8** A
